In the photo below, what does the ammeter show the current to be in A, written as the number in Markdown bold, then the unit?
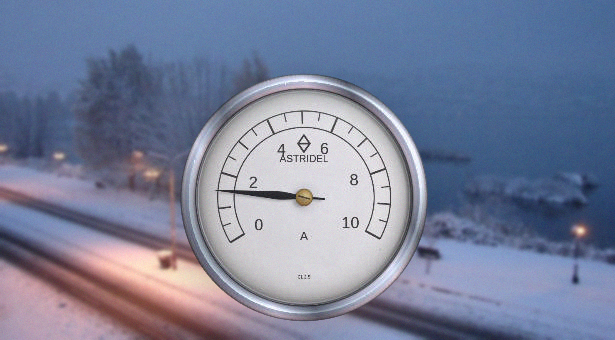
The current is **1.5** A
